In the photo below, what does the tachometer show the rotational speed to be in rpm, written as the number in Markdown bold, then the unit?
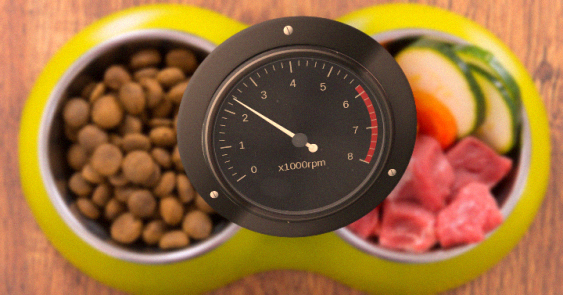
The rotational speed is **2400** rpm
